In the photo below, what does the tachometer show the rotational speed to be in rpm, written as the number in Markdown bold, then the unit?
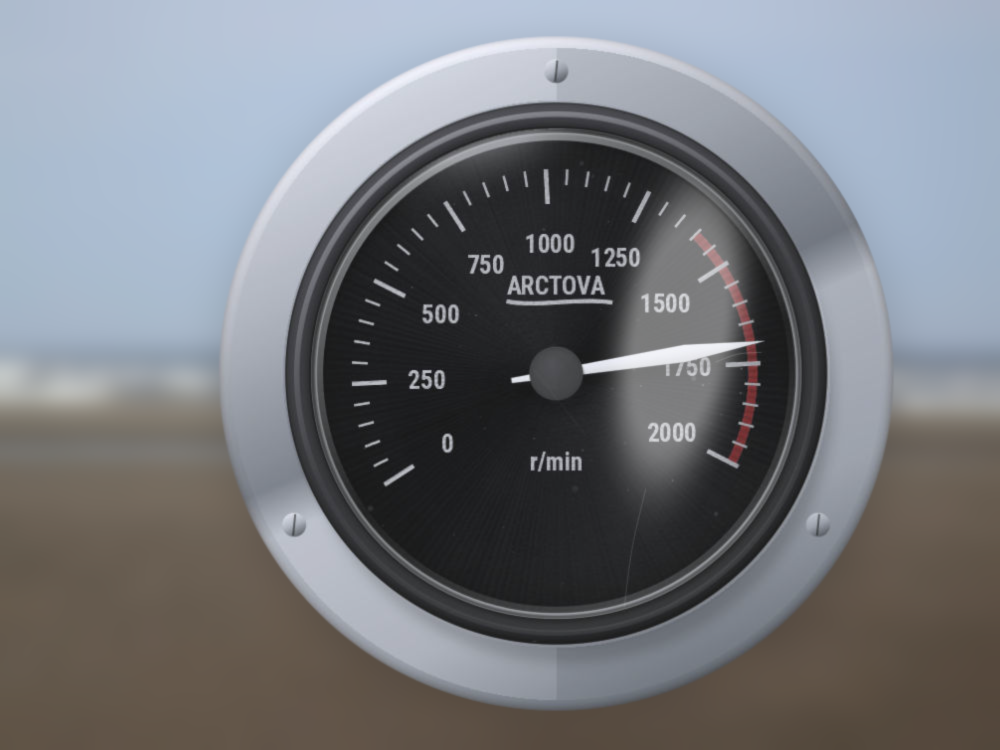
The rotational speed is **1700** rpm
